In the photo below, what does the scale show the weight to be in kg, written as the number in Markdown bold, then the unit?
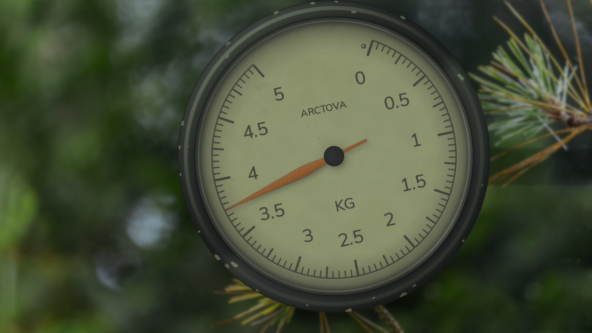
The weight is **3.75** kg
